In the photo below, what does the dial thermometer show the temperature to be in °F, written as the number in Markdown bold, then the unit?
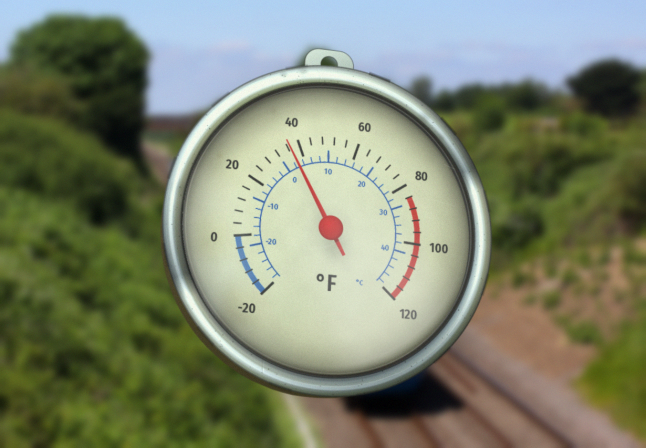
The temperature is **36** °F
